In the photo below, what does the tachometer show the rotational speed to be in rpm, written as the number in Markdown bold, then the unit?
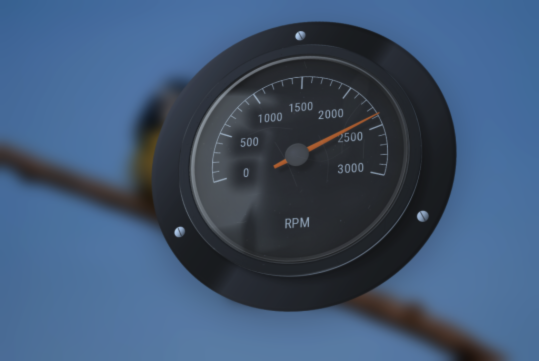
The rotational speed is **2400** rpm
